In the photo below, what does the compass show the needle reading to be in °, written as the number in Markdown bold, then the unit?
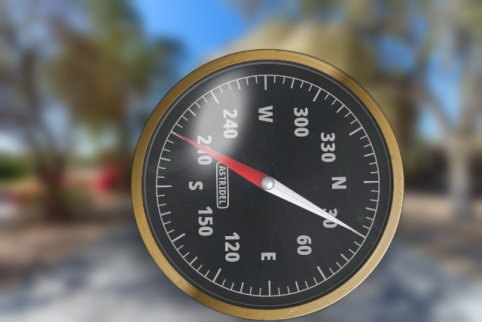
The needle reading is **210** °
